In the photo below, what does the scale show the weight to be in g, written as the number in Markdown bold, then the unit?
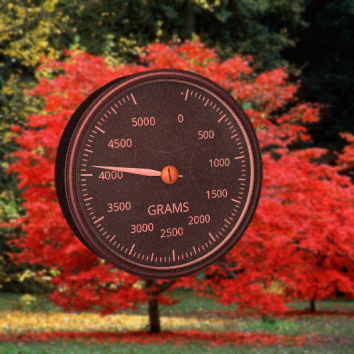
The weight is **4100** g
